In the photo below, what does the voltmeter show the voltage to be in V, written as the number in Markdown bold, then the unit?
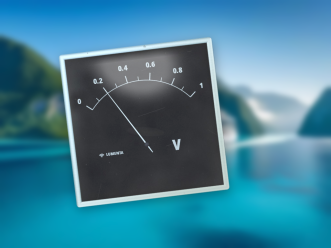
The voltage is **0.2** V
